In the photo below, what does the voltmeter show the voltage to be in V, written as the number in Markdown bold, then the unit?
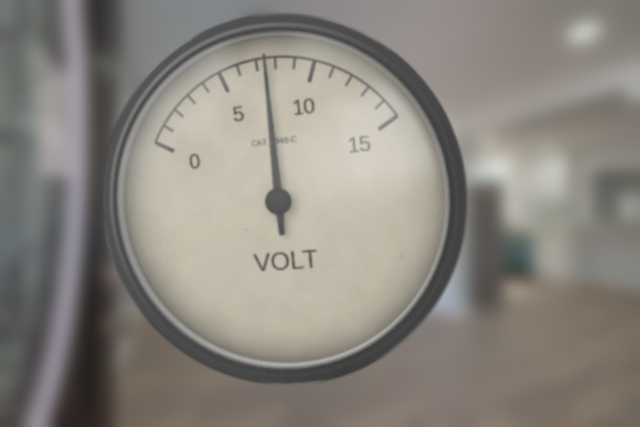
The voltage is **7.5** V
